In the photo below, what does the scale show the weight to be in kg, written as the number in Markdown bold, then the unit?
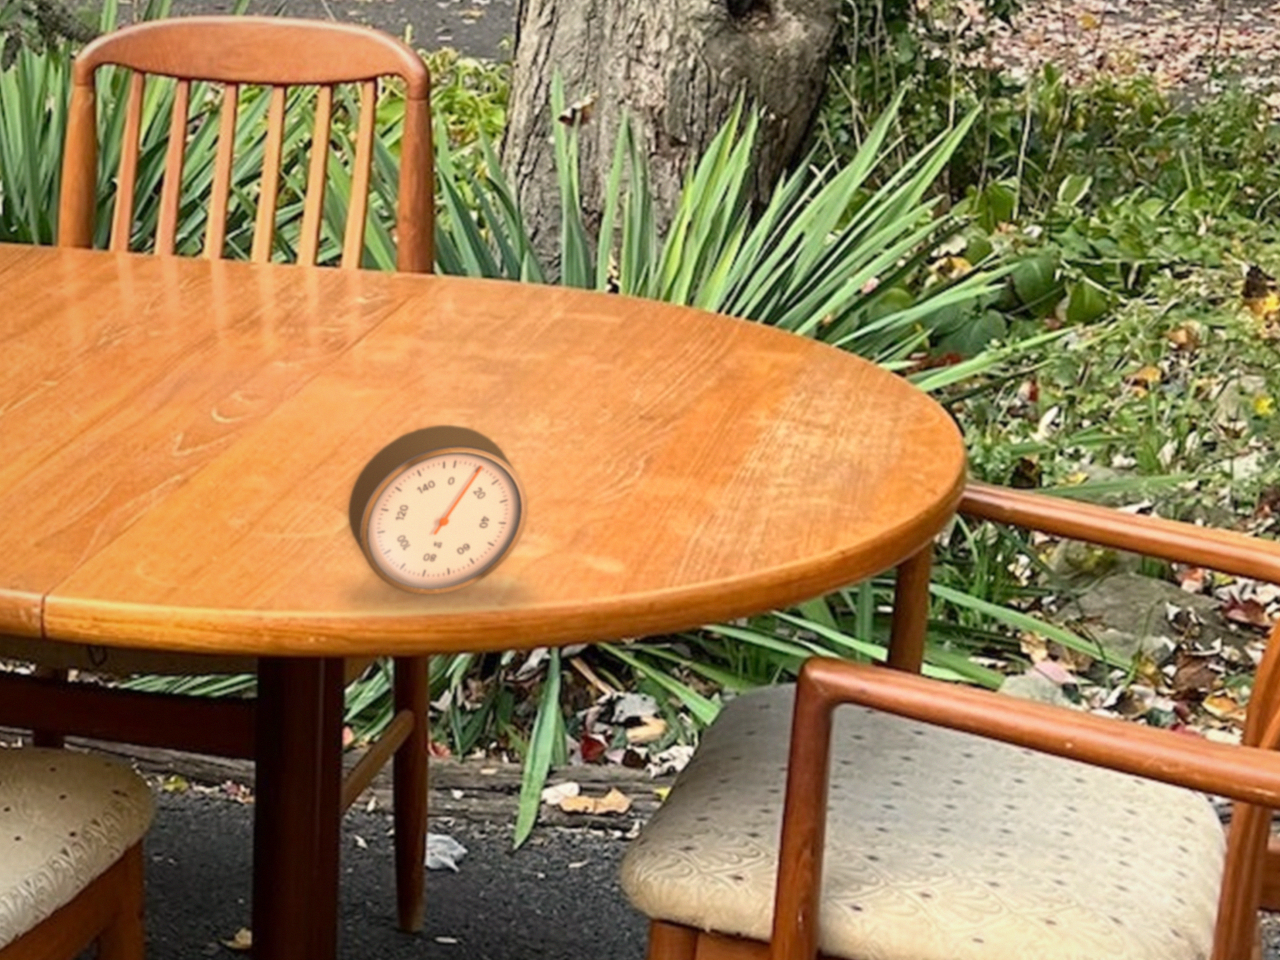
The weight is **10** kg
